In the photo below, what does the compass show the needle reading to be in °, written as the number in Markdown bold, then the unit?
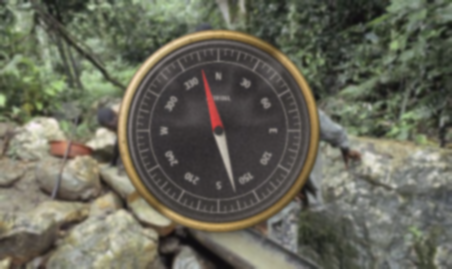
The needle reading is **345** °
